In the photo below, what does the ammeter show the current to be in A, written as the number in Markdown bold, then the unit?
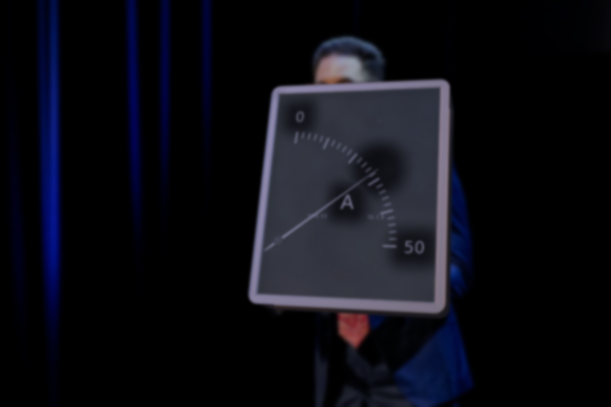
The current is **28** A
